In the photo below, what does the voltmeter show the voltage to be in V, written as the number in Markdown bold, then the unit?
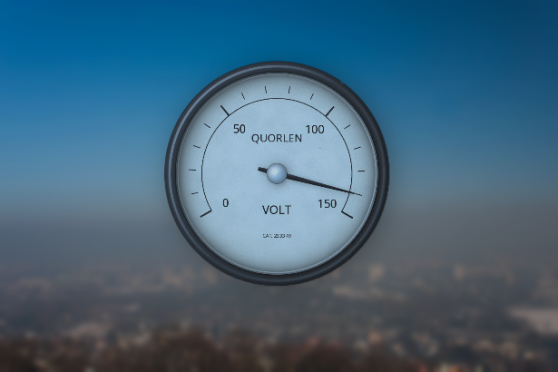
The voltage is **140** V
